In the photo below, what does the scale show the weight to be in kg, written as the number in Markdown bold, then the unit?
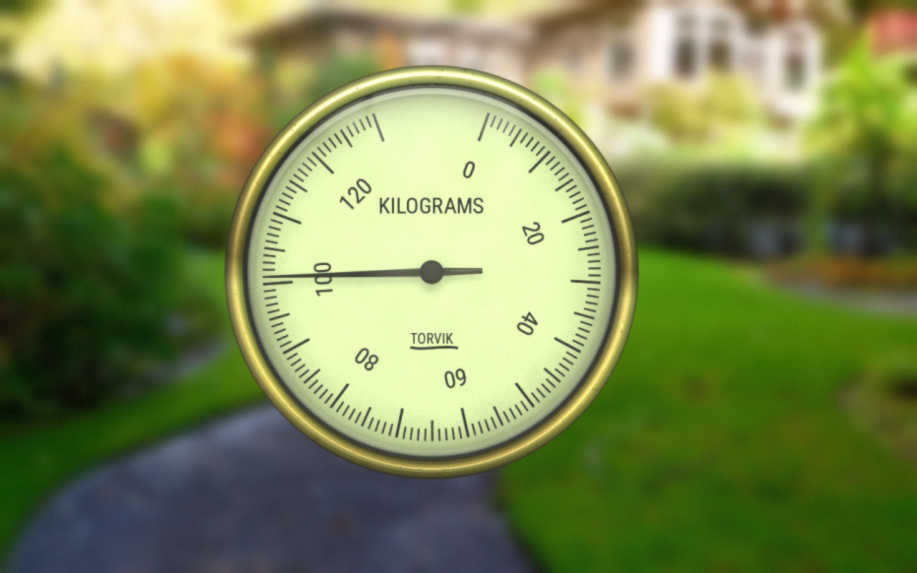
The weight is **101** kg
